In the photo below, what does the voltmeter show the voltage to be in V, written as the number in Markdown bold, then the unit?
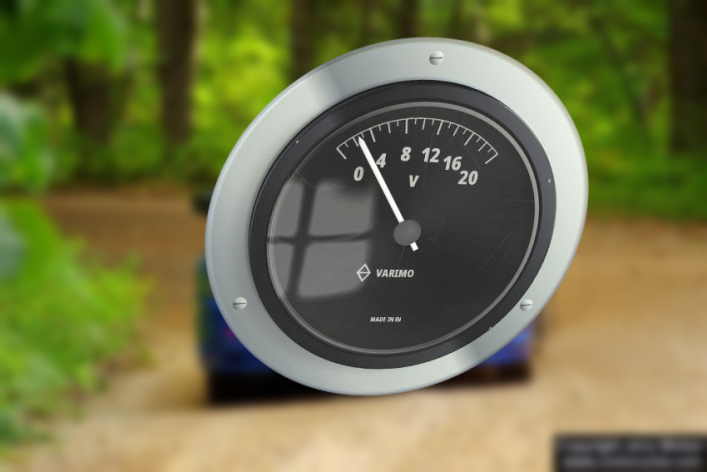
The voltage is **2.5** V
